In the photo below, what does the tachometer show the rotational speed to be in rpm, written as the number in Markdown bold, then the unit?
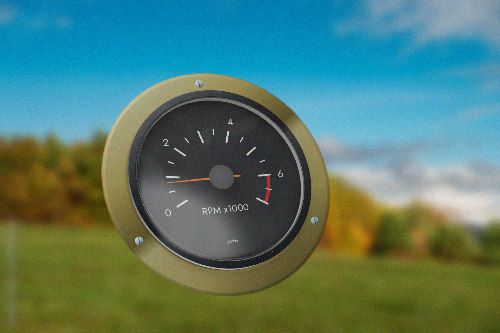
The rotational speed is **750** rpm
